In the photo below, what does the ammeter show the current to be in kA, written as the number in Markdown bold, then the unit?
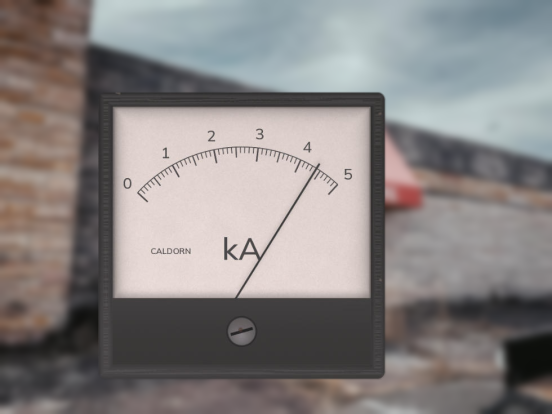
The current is **4.4** kA
